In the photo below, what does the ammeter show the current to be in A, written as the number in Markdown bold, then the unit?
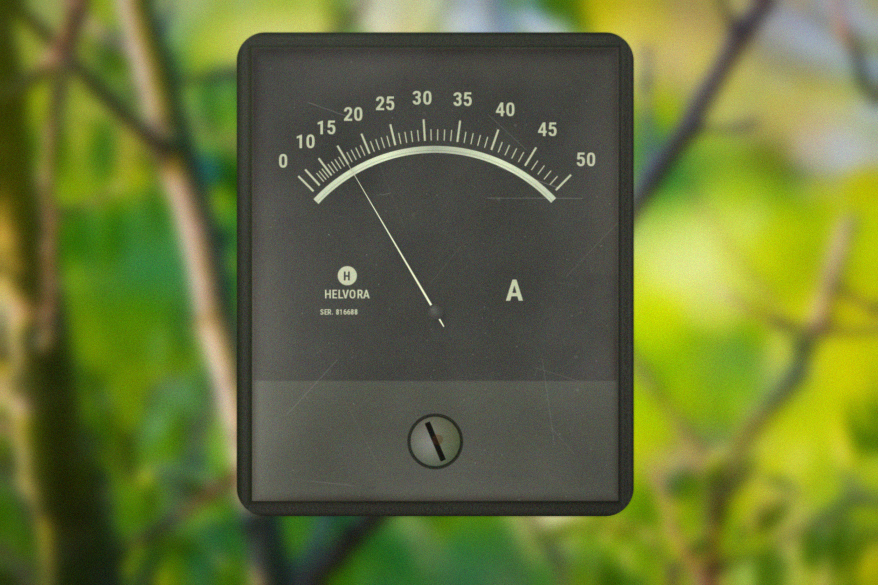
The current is **15** A
